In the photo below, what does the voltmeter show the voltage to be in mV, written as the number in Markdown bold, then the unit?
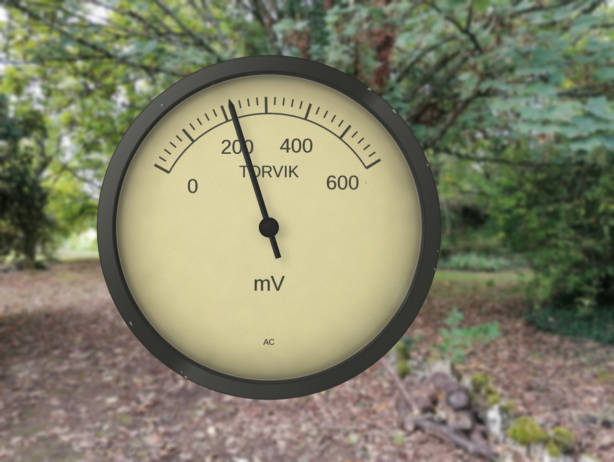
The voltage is **220** mV
